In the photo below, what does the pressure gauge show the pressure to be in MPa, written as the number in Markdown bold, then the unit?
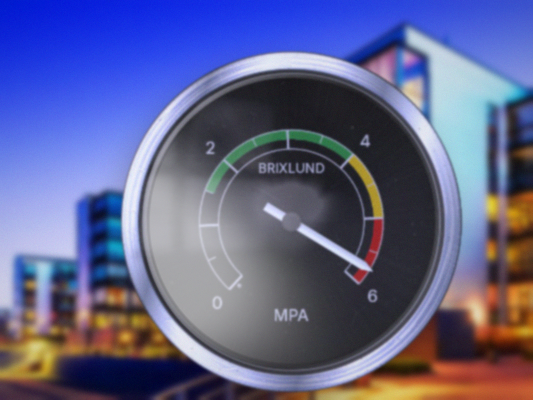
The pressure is **5.75** MPa
